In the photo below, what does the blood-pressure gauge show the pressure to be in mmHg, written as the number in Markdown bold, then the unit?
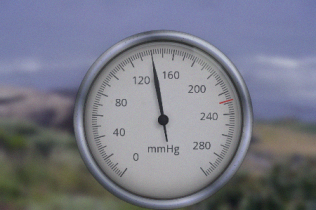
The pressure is **140** mmHg
